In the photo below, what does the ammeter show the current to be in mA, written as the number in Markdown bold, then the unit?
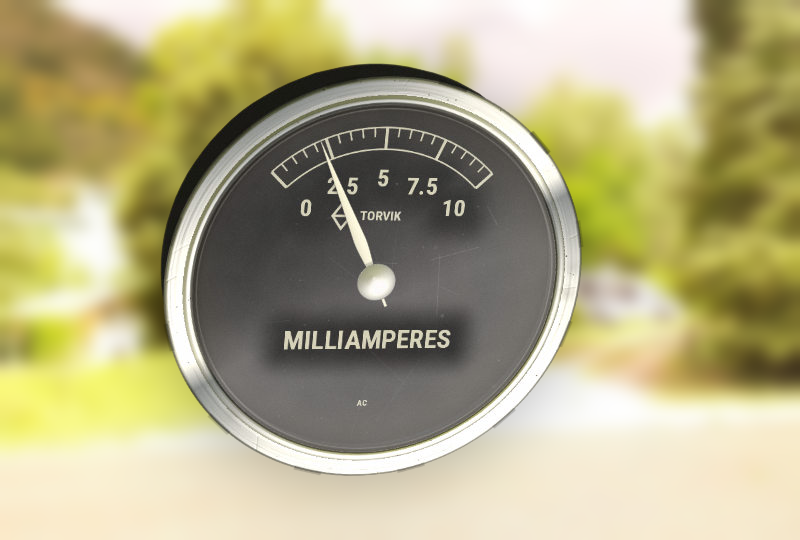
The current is **2.25** mA
